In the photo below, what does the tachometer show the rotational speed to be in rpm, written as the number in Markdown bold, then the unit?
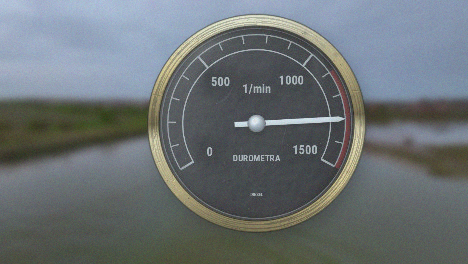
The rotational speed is **1300** rpm
